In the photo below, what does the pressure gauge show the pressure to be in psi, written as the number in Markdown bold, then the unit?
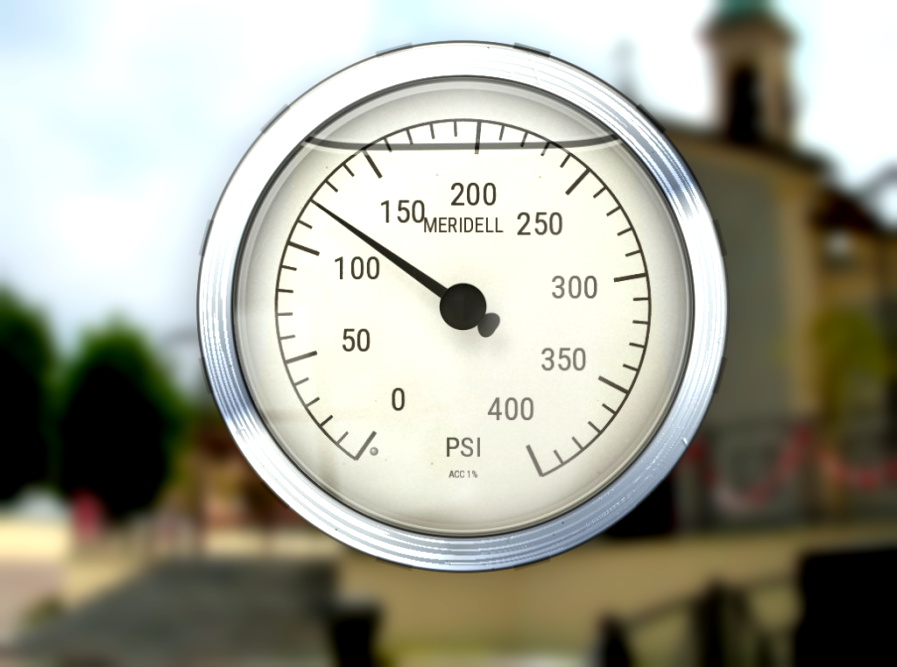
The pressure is **120** psi
